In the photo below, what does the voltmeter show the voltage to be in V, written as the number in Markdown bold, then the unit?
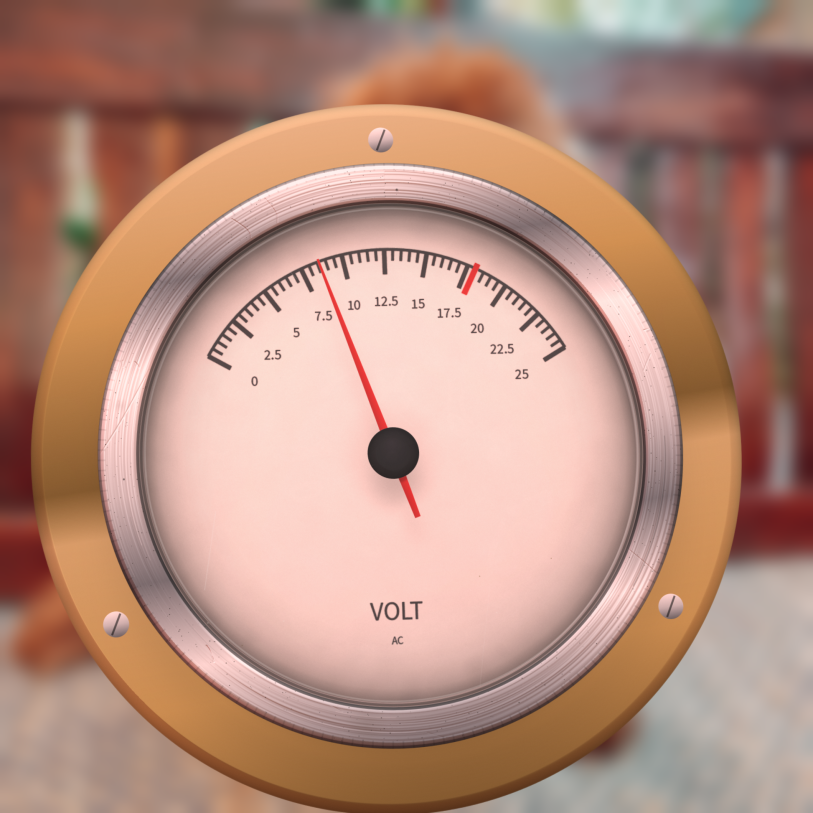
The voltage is **8.5** V
